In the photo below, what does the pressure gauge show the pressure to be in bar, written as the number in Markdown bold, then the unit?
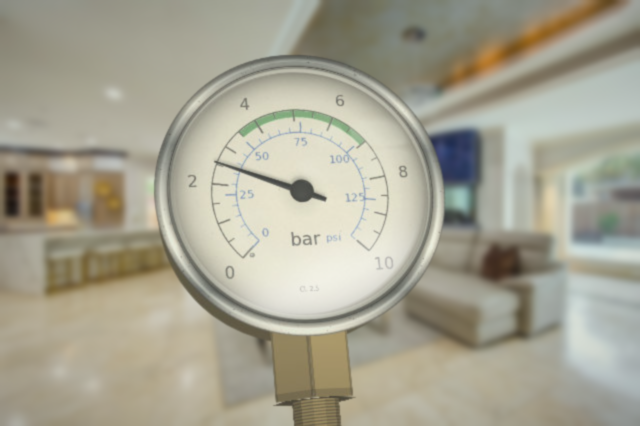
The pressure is **2.5** bar
